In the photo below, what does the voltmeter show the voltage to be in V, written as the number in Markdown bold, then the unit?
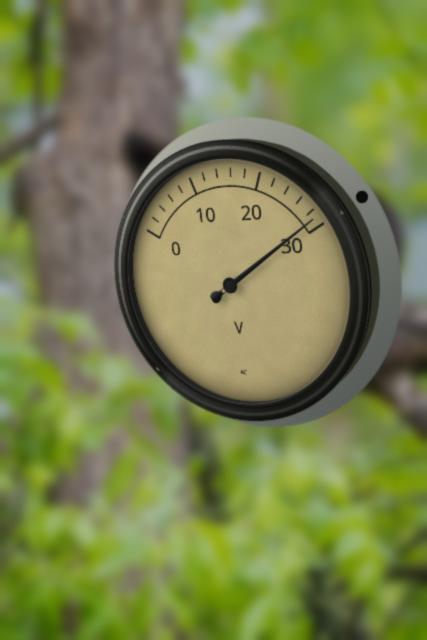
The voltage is **29** V
